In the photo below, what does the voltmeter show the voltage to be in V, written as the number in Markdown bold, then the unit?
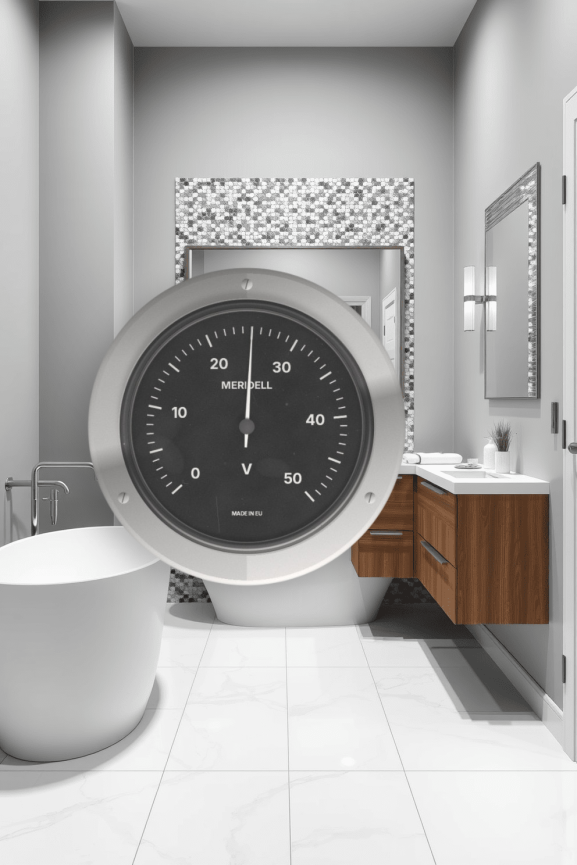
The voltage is **25** V
